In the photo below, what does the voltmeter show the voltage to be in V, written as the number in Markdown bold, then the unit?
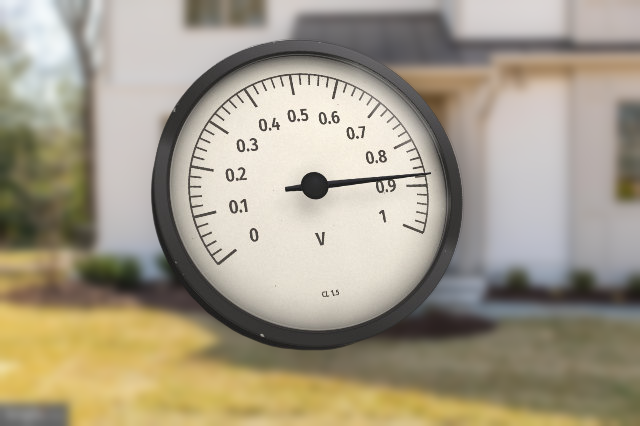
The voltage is **0.88** V
